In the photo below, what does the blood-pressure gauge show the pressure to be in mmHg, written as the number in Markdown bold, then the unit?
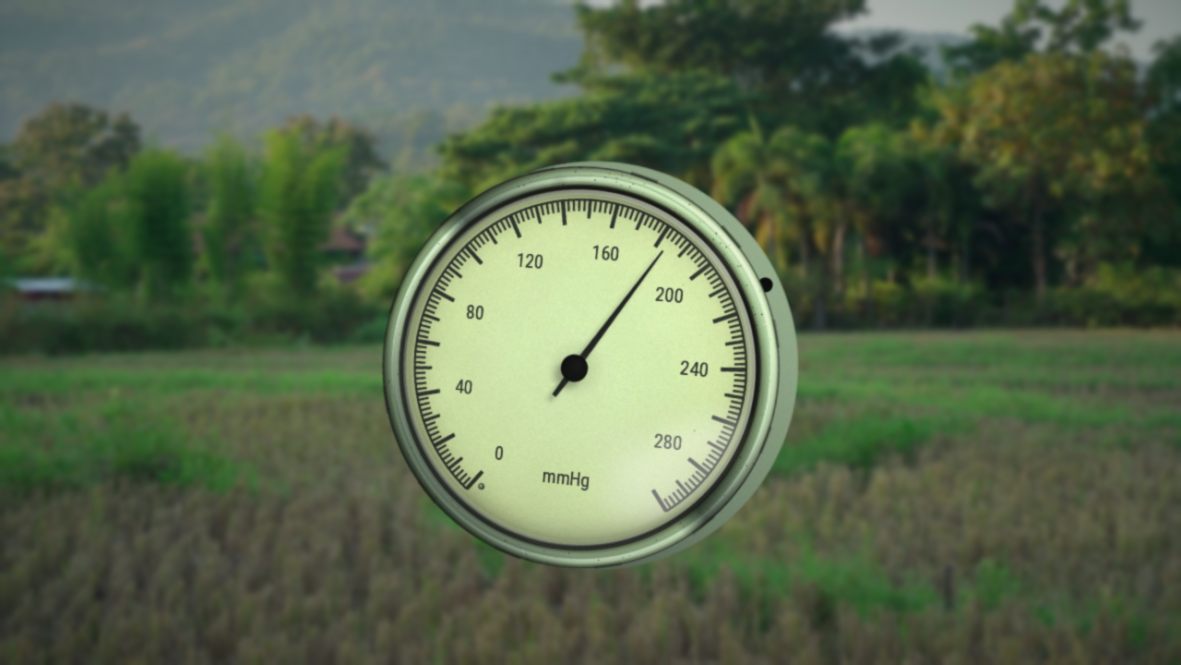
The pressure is **184** mmHg
